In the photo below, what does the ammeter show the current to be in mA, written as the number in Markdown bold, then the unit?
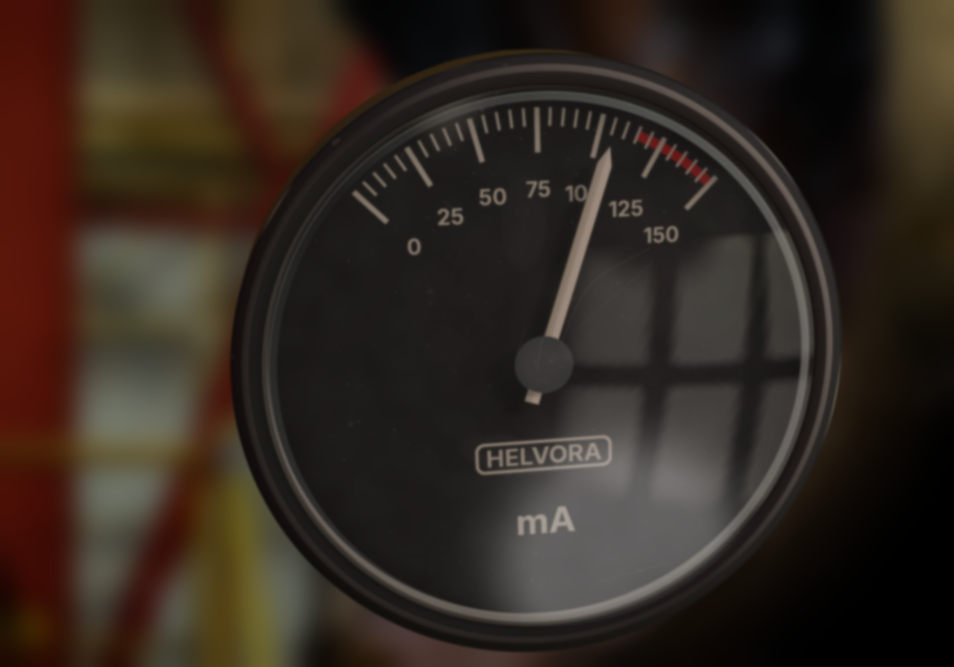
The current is **105** mA
